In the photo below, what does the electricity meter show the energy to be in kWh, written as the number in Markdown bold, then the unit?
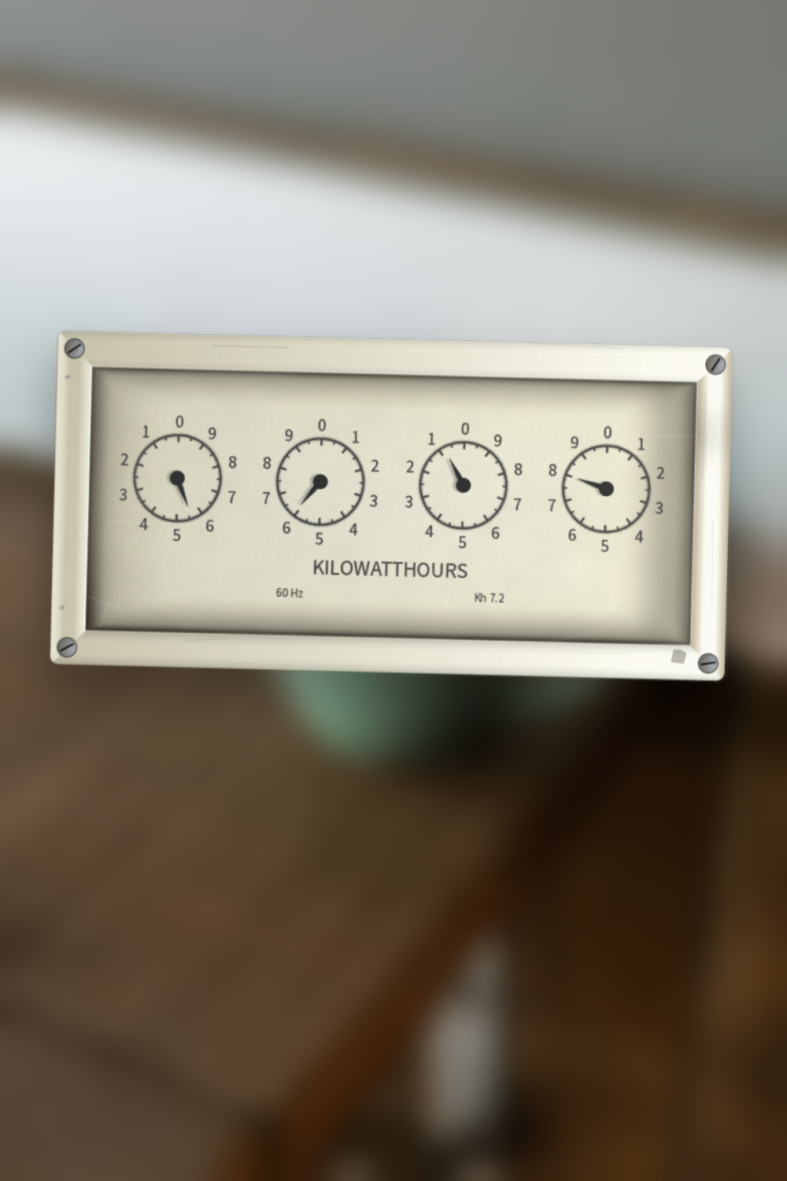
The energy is **5608** kWh
